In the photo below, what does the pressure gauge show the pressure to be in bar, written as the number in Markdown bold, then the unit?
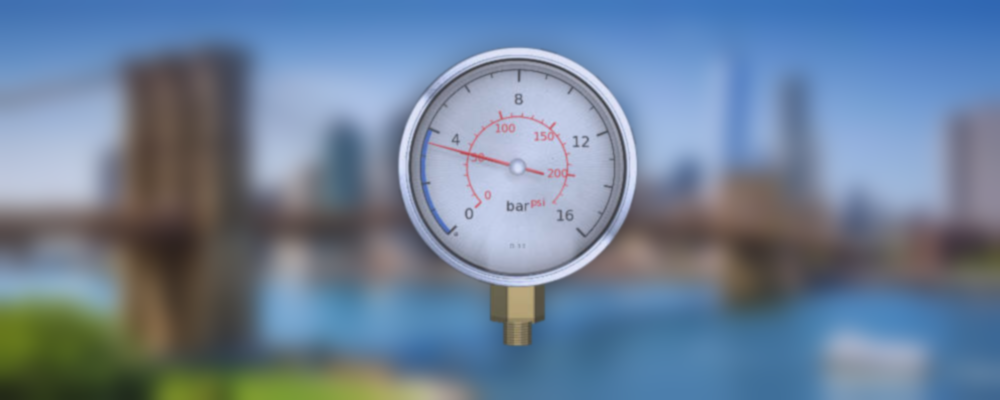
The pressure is **3.5** bar
